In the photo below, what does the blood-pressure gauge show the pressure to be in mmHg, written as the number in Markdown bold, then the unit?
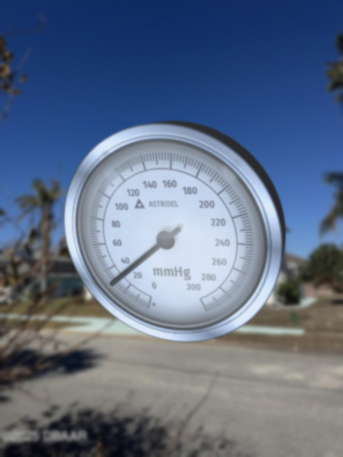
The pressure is **30** mmHg
